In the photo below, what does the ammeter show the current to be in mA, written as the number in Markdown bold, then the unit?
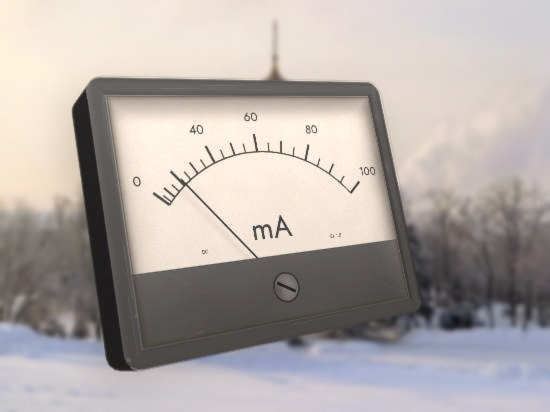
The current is **20** mA
